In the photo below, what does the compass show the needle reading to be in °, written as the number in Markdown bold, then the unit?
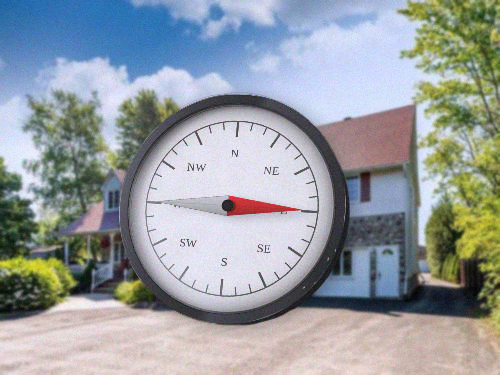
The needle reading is **90** °
